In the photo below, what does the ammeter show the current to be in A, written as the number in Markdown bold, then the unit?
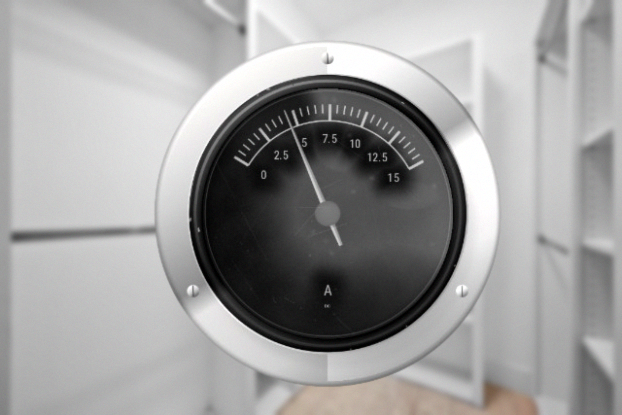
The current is **4.5** A
